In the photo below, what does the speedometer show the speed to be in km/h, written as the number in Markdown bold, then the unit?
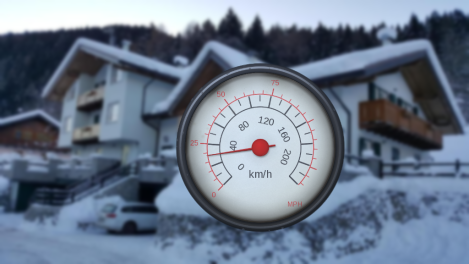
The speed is **30** km/h
